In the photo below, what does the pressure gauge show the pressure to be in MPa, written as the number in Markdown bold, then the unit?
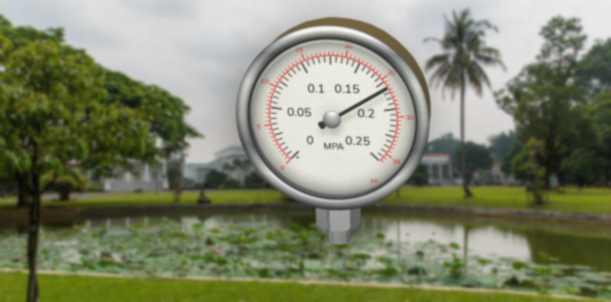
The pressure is **0.18** MPa
